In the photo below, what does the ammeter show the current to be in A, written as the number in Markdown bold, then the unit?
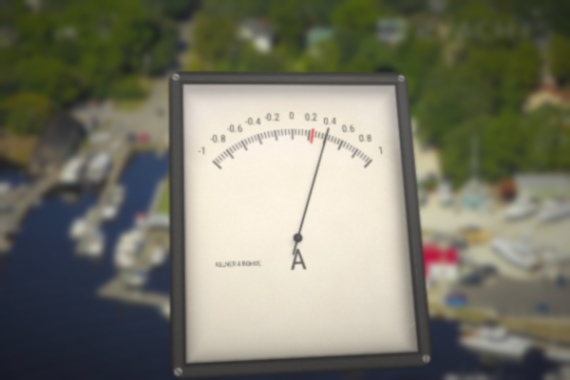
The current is **0.4** A
